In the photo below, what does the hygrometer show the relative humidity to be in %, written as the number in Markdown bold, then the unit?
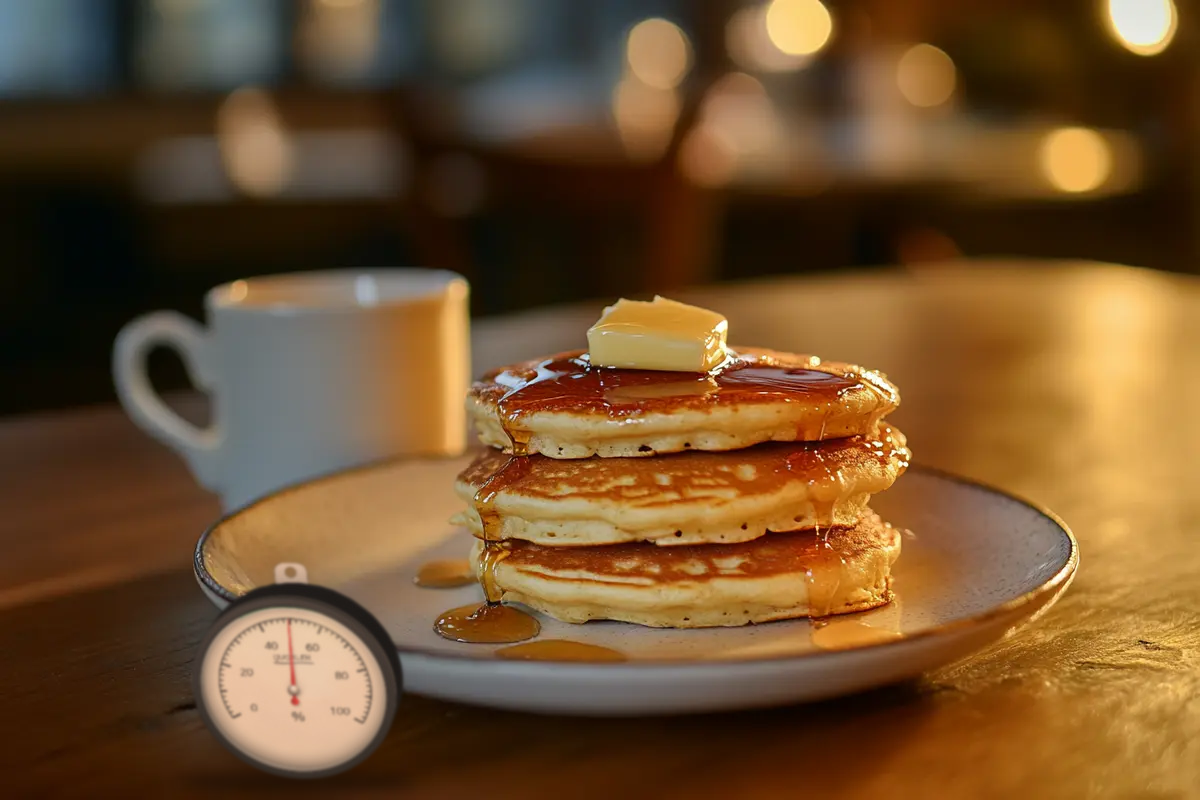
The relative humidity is **50** %
